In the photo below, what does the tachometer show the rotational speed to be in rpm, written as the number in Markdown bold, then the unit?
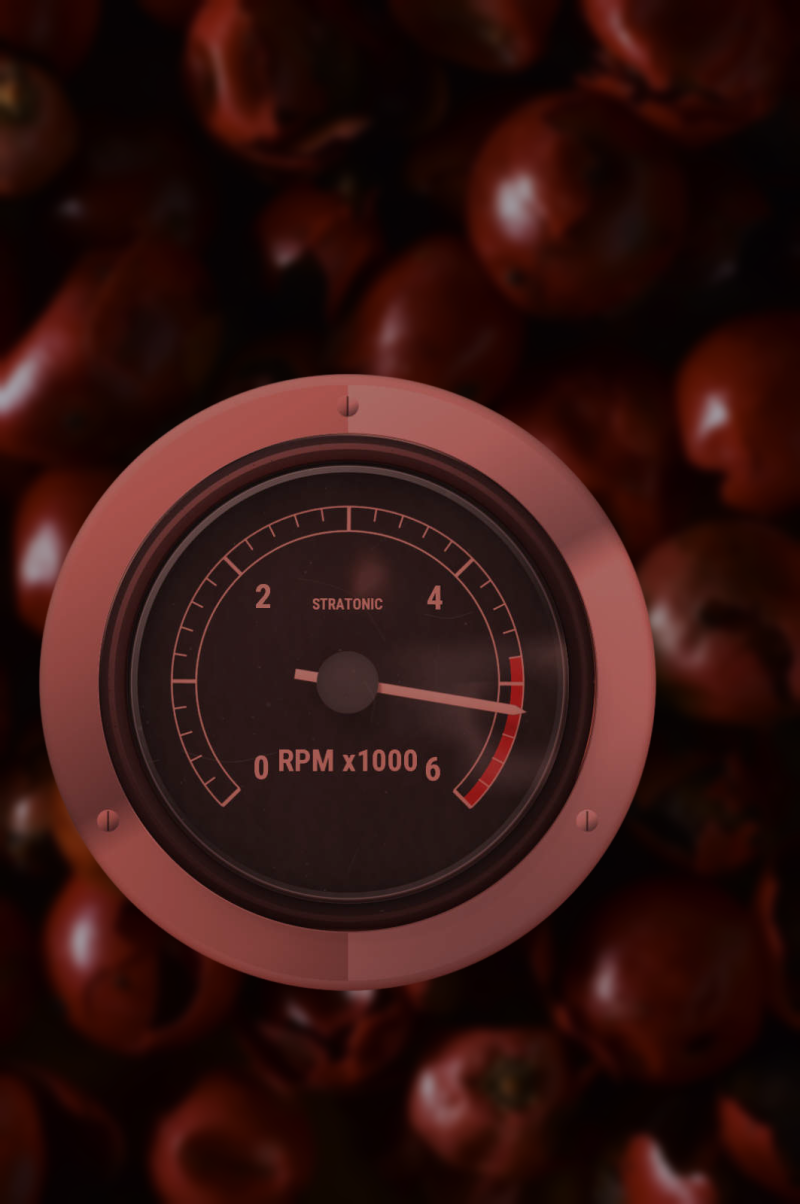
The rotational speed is **5200** rpm
